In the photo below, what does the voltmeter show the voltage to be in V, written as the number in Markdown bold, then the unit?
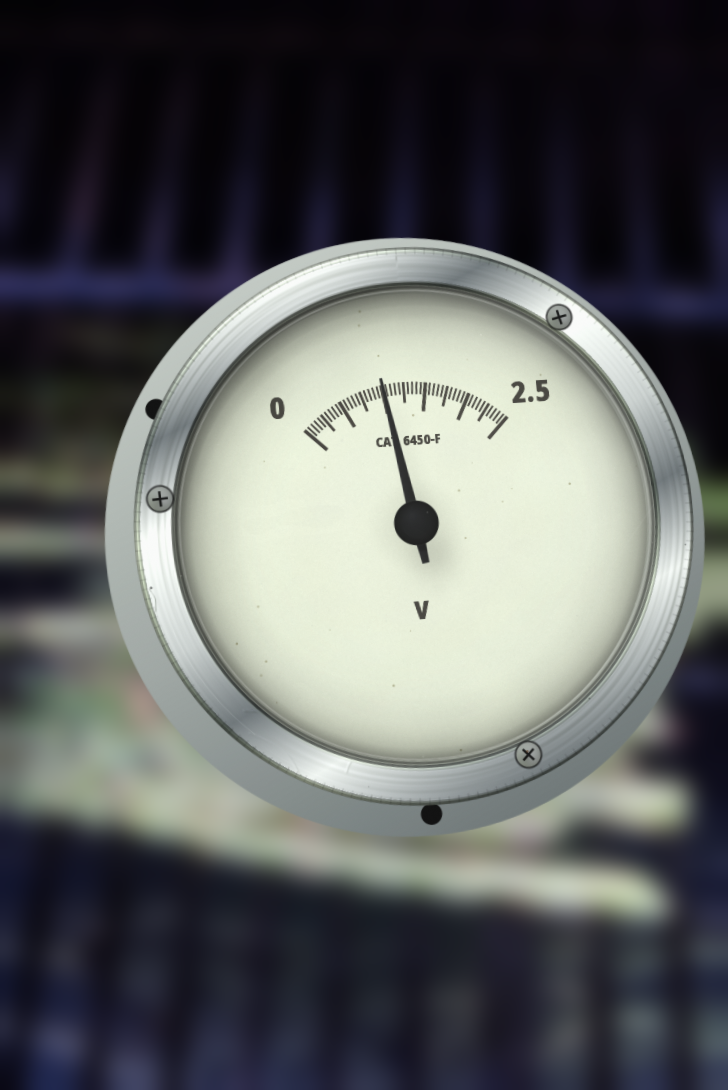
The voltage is **1** V
